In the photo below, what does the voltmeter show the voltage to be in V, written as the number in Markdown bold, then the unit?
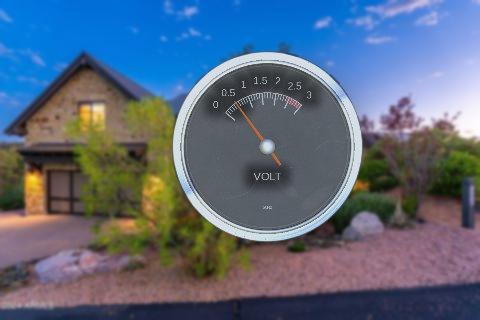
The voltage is **0.5** V
